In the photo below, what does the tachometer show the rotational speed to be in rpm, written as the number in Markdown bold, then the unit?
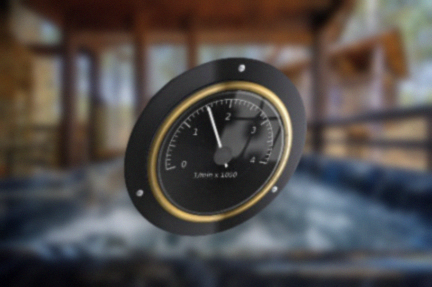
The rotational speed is **1500** rpm
